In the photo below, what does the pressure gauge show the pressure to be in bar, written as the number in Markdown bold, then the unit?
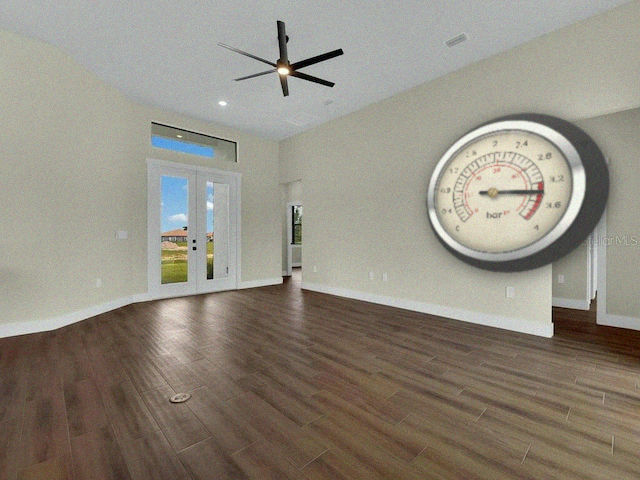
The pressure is **3.4** bar
